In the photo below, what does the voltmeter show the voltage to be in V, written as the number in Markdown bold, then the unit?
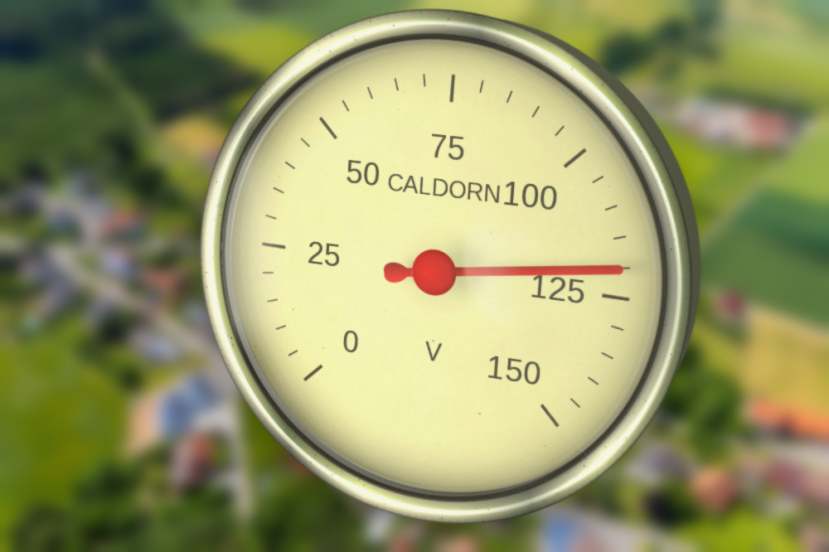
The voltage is **120** V
